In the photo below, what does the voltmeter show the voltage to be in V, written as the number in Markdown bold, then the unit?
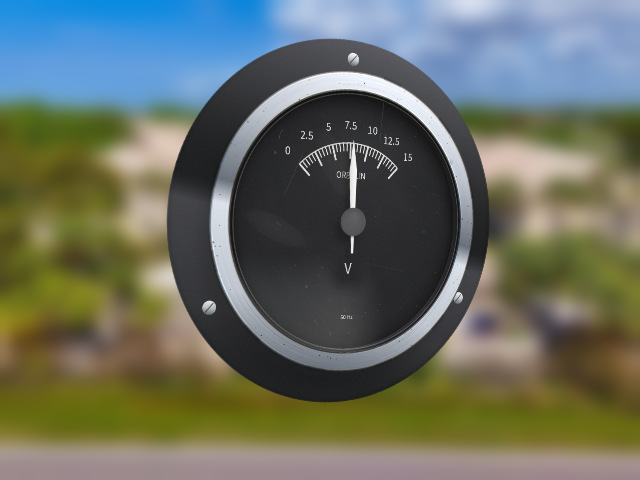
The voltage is **7.5** V
